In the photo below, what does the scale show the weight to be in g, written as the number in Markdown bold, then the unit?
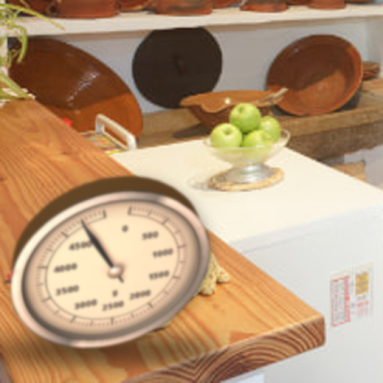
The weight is **4750** g
